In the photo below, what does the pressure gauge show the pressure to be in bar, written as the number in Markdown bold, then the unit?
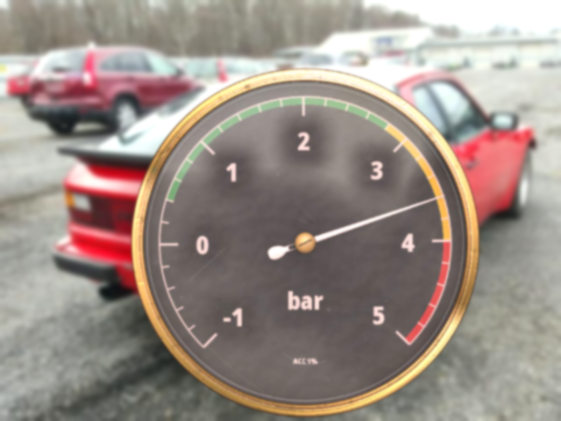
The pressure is **3.6** bar
